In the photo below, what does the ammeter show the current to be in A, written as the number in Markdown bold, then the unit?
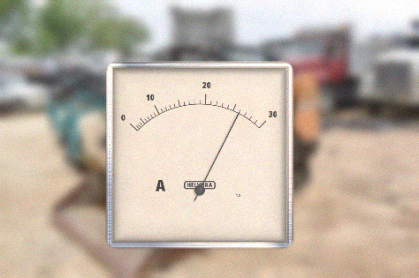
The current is **26** A
